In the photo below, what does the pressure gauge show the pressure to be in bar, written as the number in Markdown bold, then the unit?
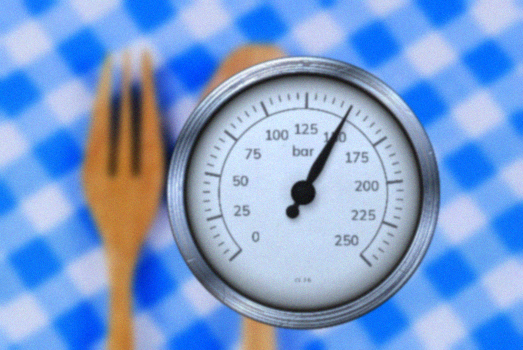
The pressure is **150** bar
